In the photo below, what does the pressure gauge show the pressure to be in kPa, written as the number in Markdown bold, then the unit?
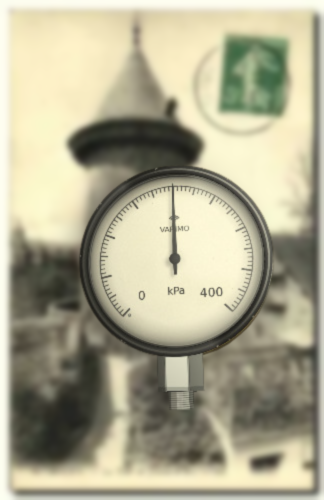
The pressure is **200** kPa
